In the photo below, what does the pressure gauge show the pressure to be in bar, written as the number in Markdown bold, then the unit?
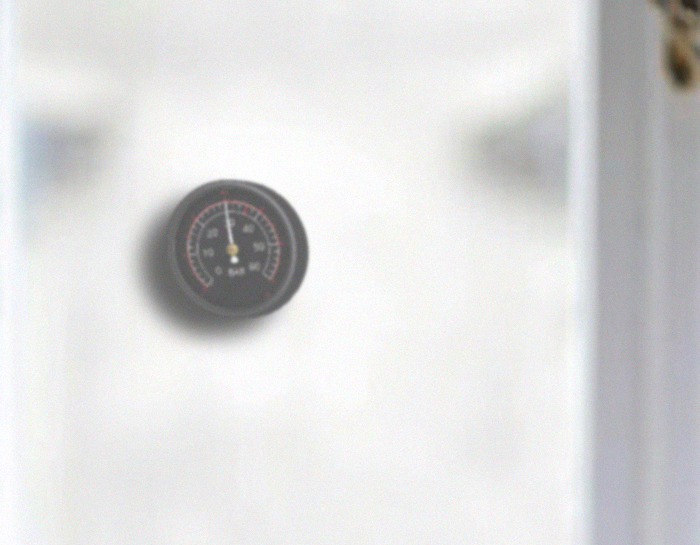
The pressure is **30** bar
